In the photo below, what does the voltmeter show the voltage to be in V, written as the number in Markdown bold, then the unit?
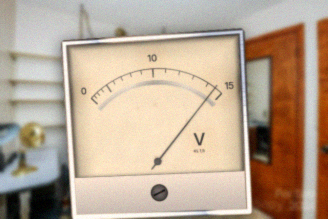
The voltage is **14.5** V
